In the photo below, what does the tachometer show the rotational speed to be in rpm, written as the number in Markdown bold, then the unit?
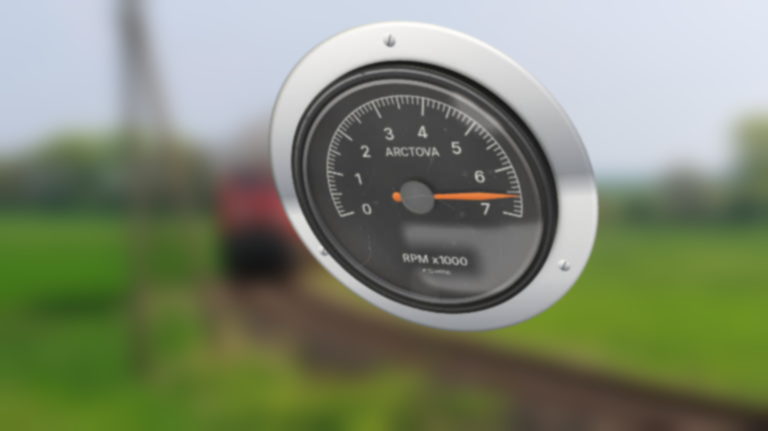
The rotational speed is **6500** rpm
